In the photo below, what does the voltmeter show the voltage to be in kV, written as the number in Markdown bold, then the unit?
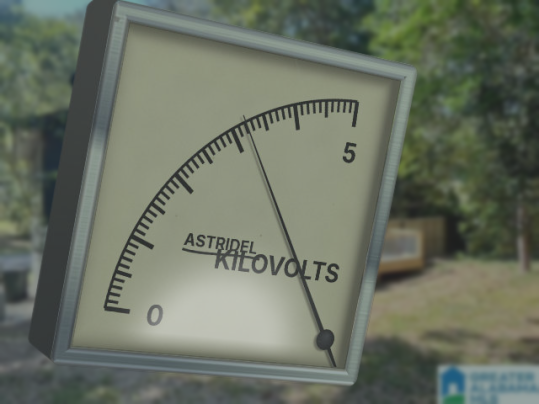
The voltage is **3.2** kV
